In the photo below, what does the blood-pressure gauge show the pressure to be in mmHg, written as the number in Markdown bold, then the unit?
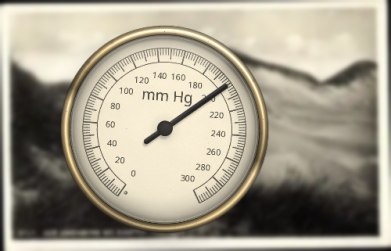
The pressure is **200** mmHg
